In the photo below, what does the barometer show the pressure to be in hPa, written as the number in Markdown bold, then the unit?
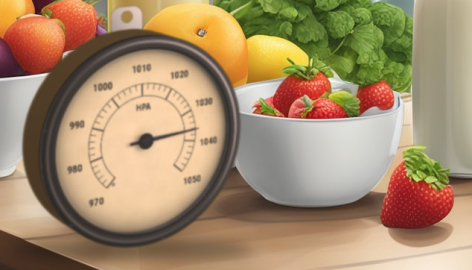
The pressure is **1036** hPa
